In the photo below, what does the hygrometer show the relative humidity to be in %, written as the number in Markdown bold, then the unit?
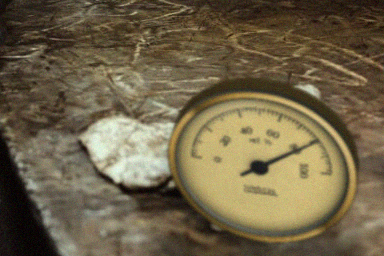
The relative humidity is **80** %
